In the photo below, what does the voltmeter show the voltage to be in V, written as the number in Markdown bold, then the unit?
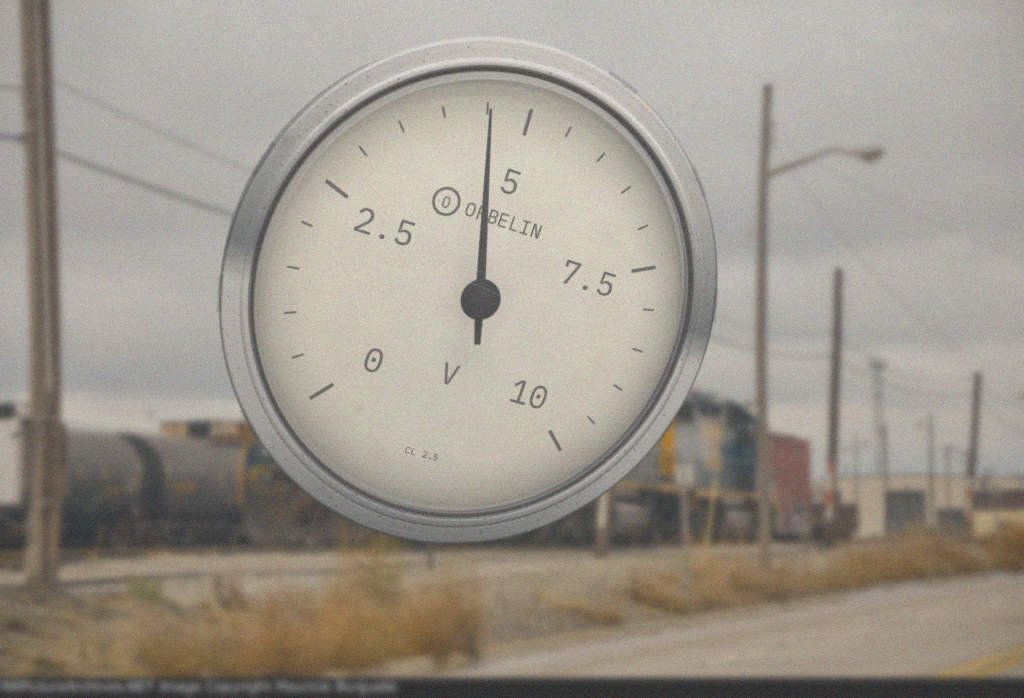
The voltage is **4.5** V
